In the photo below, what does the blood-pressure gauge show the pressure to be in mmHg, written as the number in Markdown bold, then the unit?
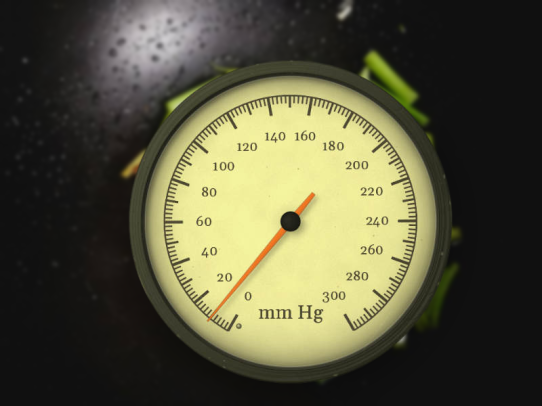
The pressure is **10** mmHg
